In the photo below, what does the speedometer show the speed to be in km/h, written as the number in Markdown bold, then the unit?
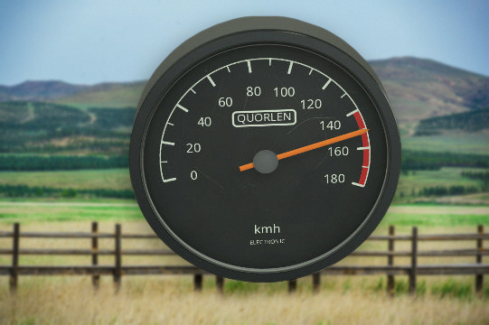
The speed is **150** km/h
